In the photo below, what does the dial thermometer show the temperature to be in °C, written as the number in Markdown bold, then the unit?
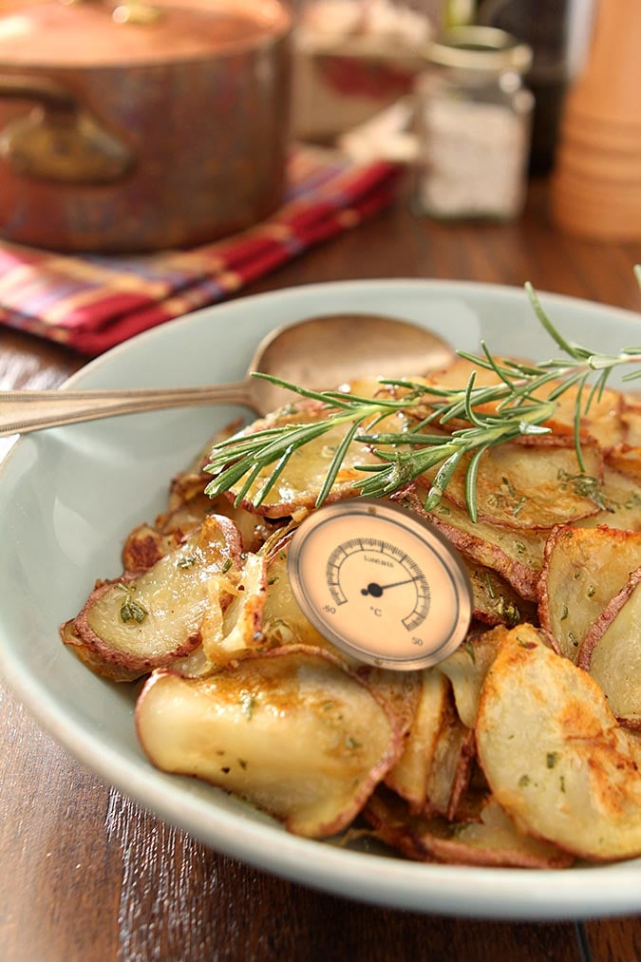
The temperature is **20** °C
